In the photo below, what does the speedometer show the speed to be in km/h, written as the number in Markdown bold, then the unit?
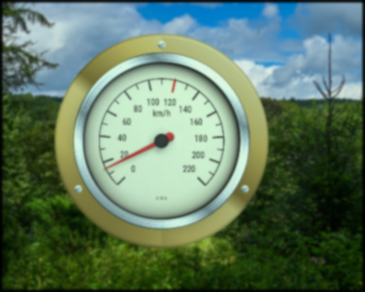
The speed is **15** km/h
